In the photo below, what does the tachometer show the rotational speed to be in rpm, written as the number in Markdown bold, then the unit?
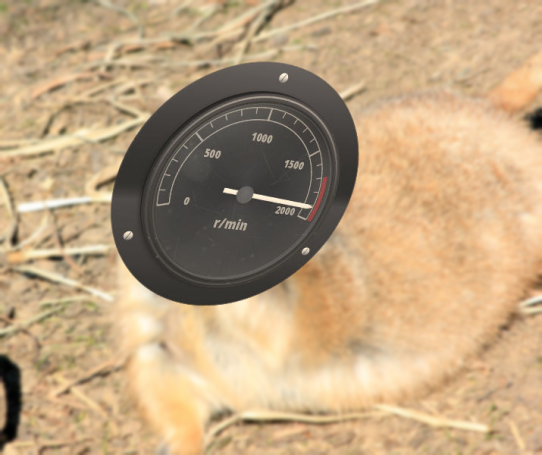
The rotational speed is **1900** rpm
